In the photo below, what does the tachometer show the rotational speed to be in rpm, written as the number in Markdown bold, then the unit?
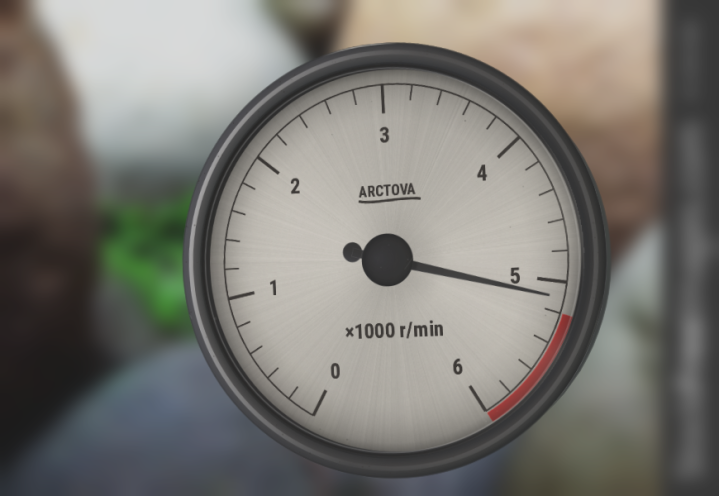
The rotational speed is **5100** rpm
